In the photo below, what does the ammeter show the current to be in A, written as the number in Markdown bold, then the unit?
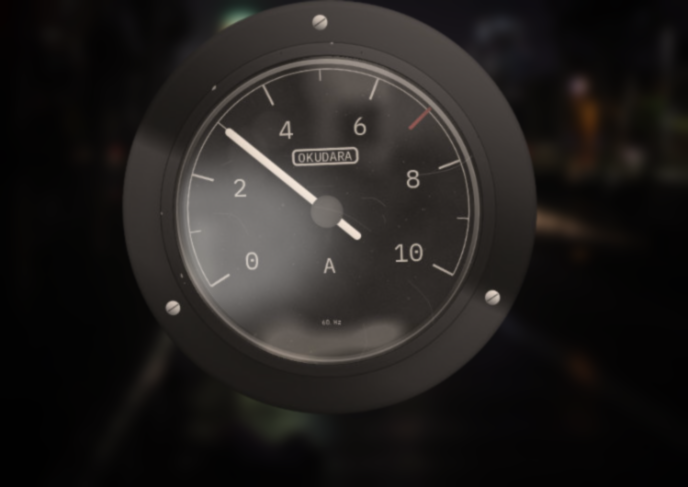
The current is **3** A
